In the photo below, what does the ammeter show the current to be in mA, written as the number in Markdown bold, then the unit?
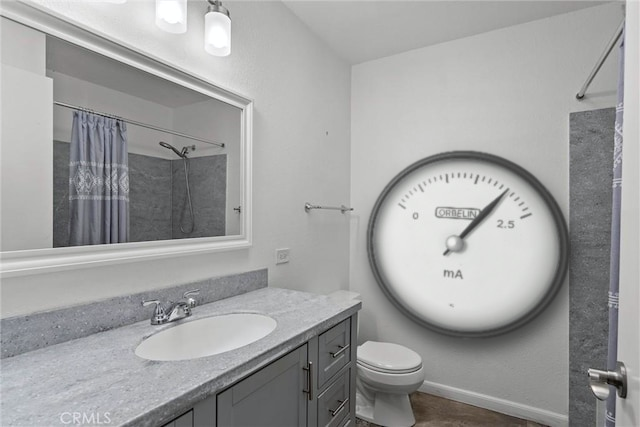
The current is **2** mA
